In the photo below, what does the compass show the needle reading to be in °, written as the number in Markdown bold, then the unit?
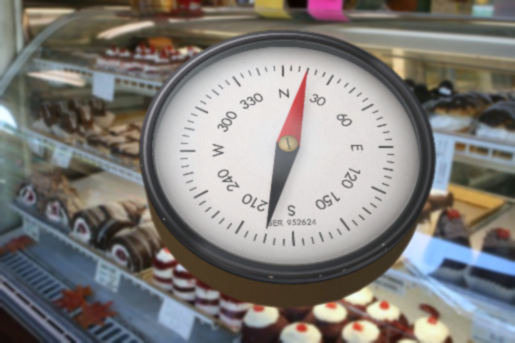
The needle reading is **15** °
